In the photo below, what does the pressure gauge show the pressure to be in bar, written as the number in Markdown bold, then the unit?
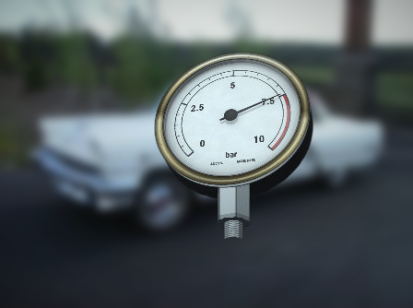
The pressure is **7.5** bar
